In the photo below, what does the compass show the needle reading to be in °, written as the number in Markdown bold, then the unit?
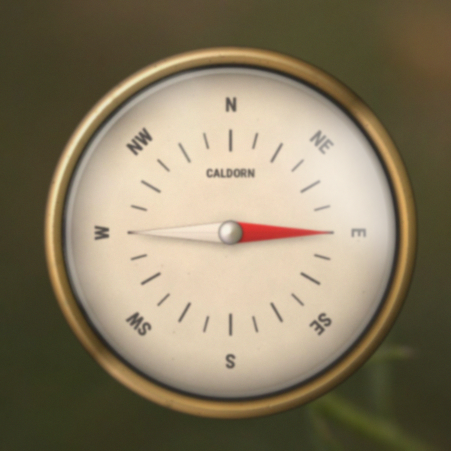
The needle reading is **90** °
